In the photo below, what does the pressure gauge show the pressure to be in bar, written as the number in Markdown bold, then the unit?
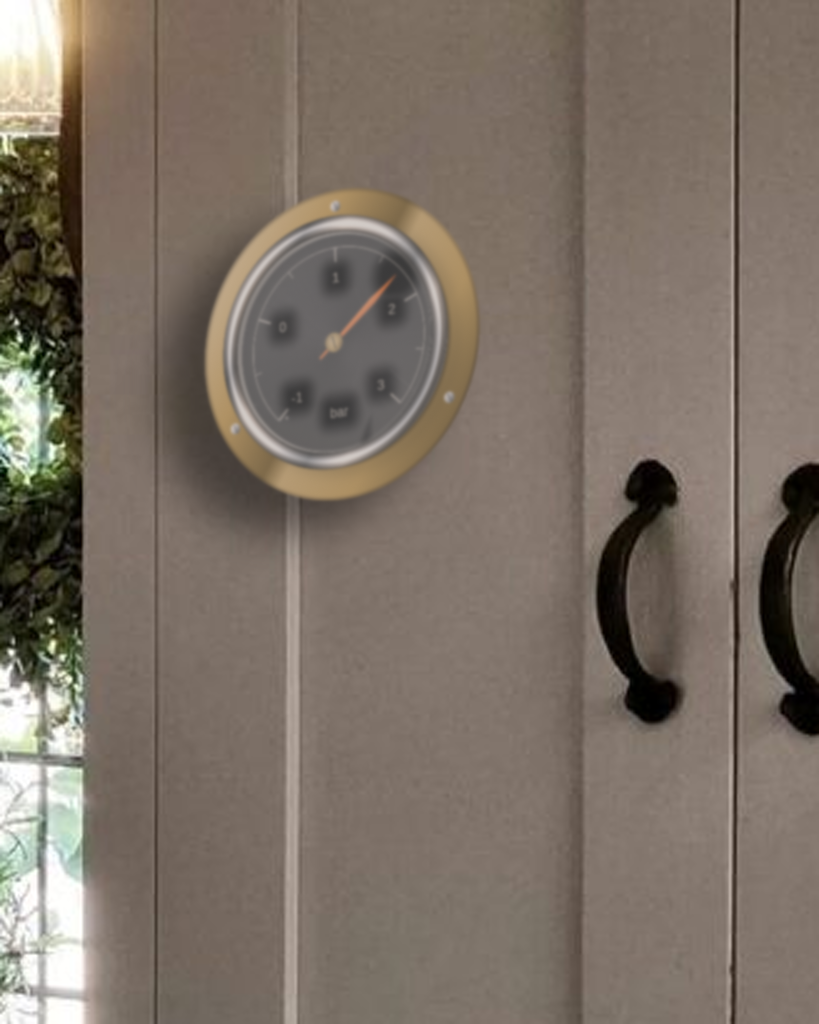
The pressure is **1.75** bar
